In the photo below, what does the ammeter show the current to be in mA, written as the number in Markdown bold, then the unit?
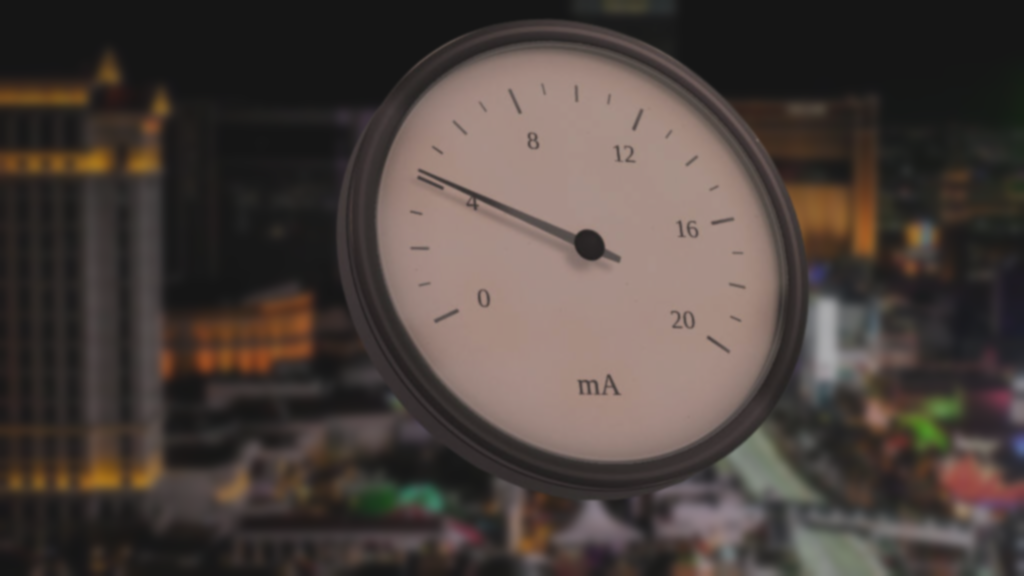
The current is **4** mA
